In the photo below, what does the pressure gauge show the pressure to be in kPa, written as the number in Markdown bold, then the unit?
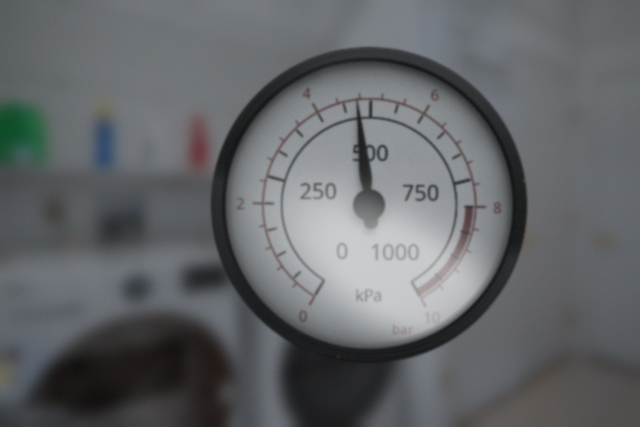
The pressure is **475** kPa
